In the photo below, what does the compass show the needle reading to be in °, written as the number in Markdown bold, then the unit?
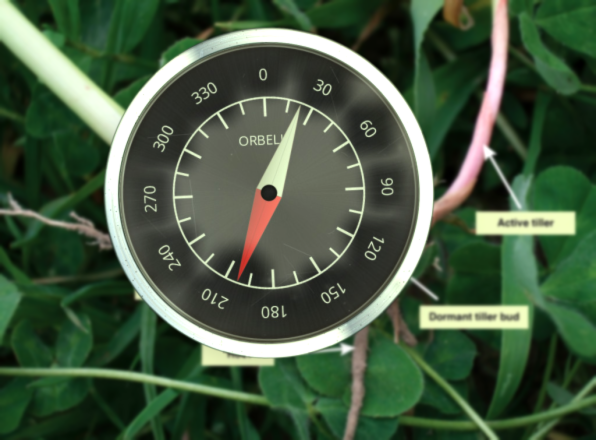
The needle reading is **202.5** °
